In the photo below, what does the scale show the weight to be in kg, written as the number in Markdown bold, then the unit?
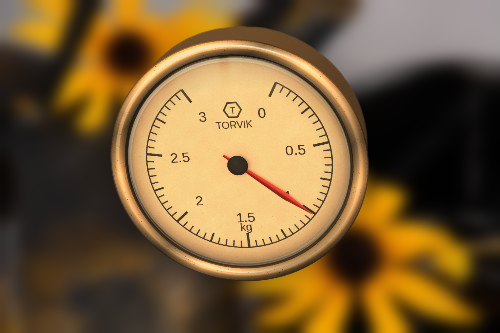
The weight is **1** kg
